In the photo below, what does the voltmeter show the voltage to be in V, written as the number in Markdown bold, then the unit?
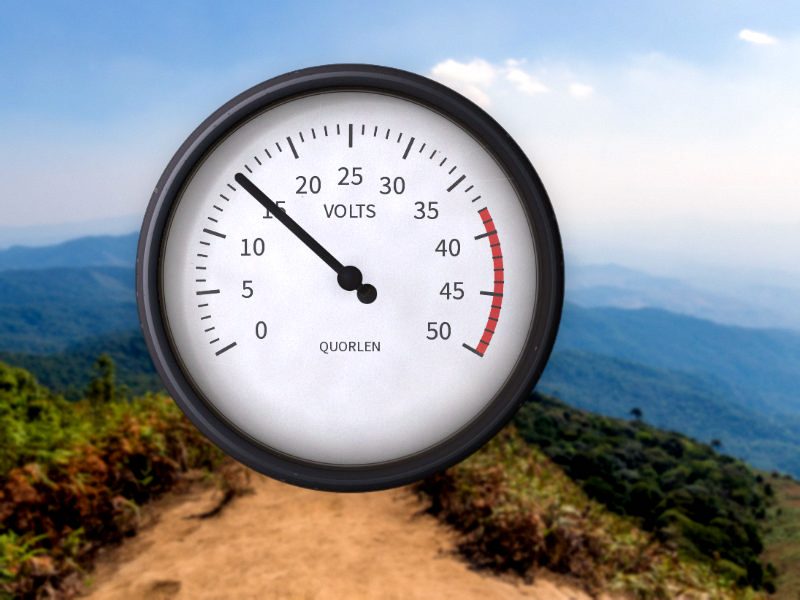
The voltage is **15** V
